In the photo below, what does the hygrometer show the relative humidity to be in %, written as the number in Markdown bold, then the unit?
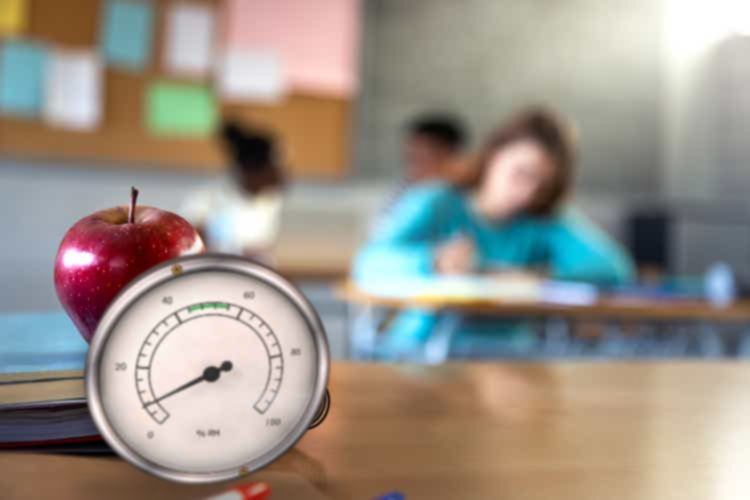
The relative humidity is **8** %
